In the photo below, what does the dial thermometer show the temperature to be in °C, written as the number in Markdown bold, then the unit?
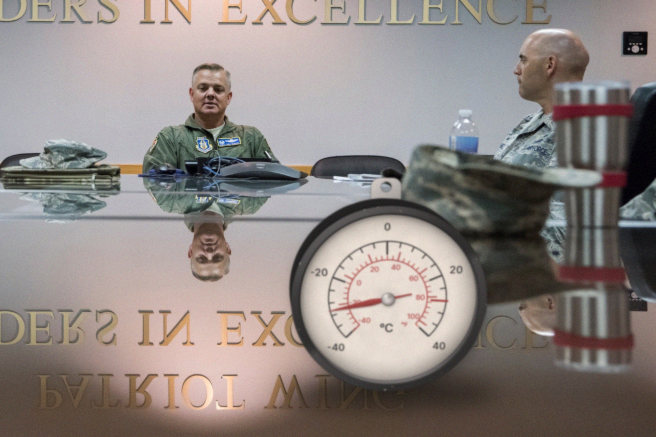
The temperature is **-30** °C
